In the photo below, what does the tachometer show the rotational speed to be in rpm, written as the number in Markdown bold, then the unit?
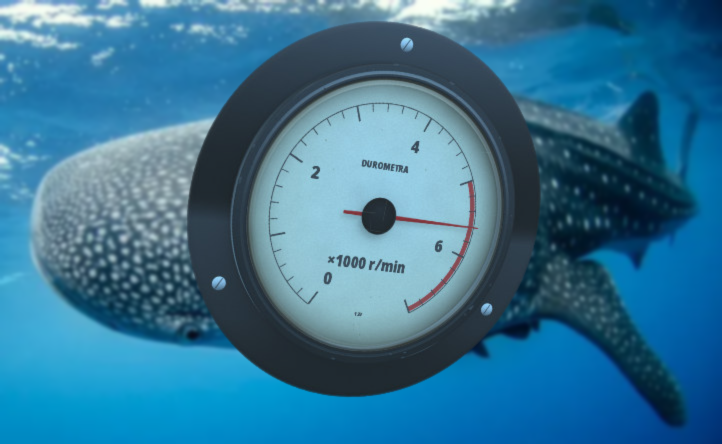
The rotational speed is **5600** rpm
